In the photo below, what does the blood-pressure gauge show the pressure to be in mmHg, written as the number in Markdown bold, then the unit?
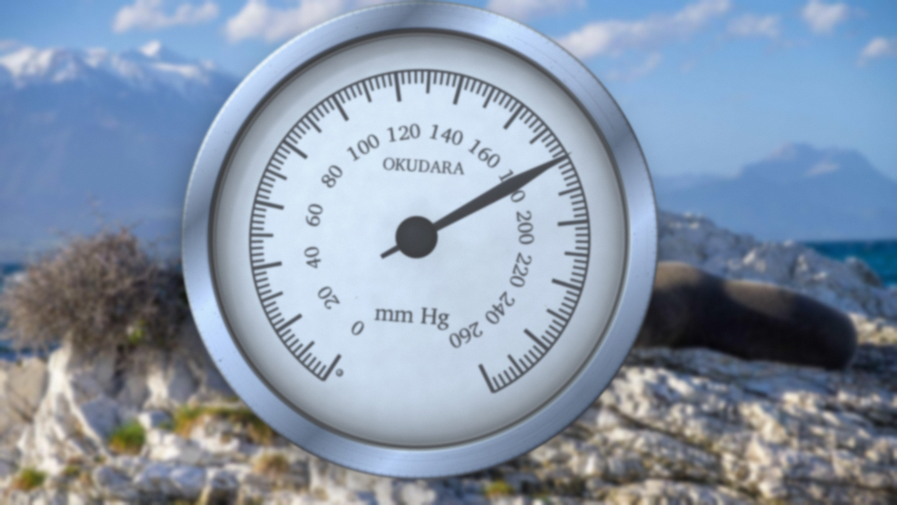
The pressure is **180** mmHg
